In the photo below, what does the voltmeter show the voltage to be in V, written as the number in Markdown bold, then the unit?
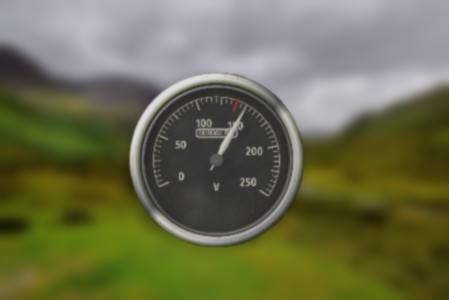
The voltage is **150** V
